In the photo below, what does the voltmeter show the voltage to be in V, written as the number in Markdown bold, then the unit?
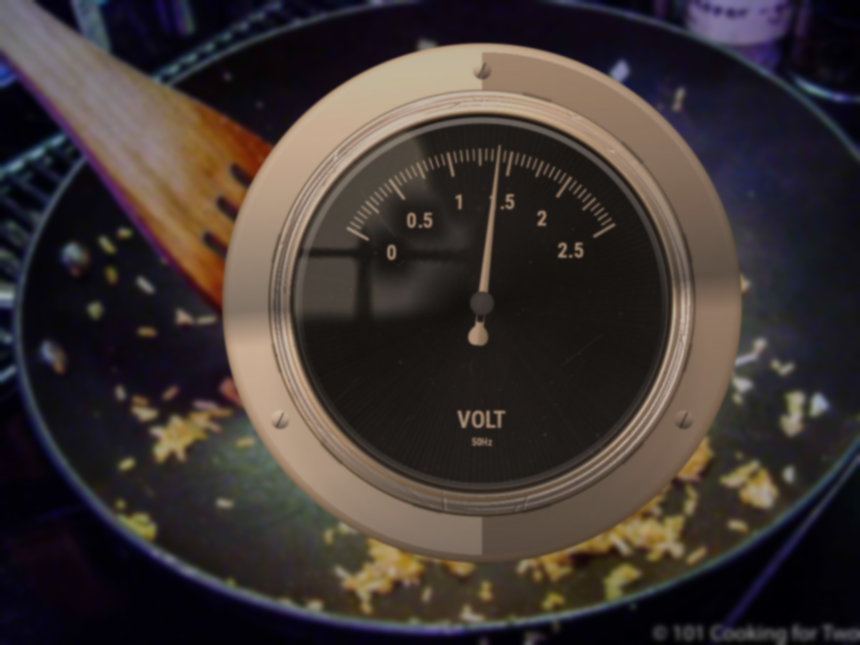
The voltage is **1.4** V
